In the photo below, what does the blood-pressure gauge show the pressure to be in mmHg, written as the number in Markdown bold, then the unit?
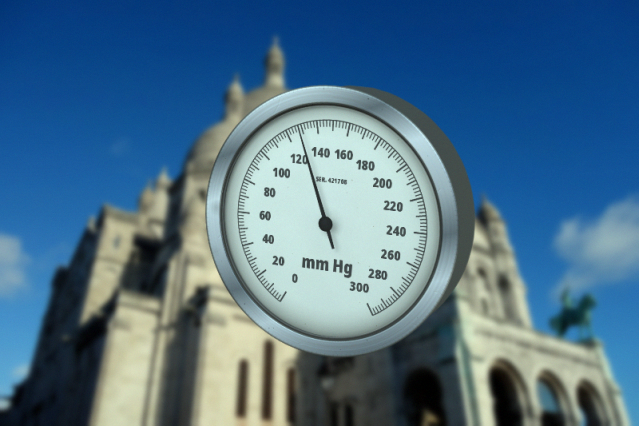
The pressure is **130** mmHg
